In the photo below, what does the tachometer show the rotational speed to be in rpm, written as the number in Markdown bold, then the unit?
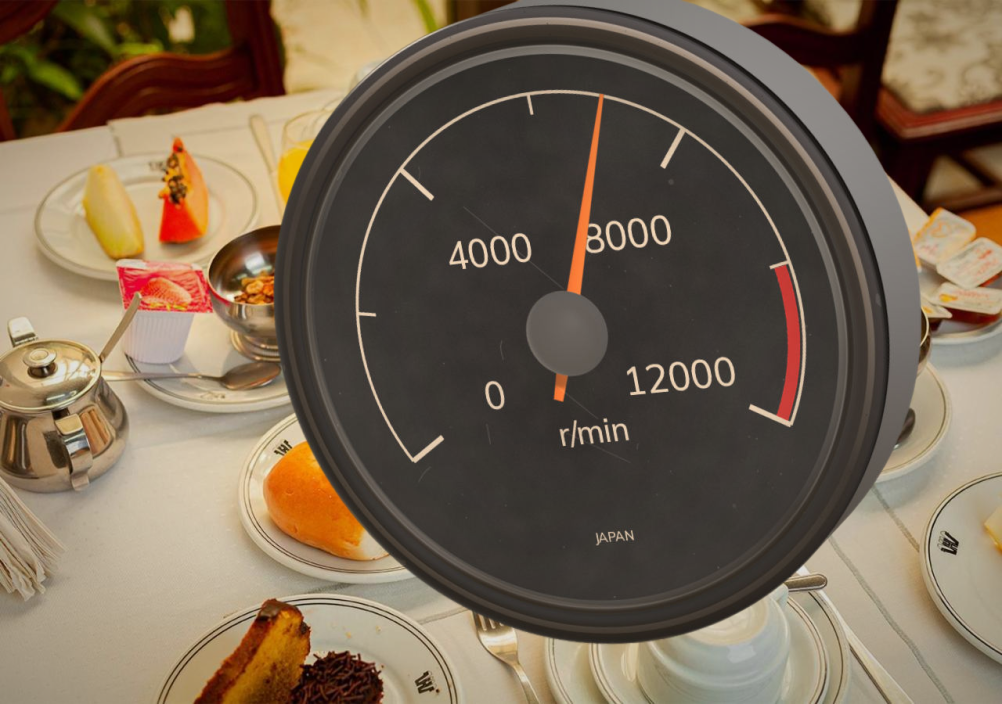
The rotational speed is **7000** rpm
